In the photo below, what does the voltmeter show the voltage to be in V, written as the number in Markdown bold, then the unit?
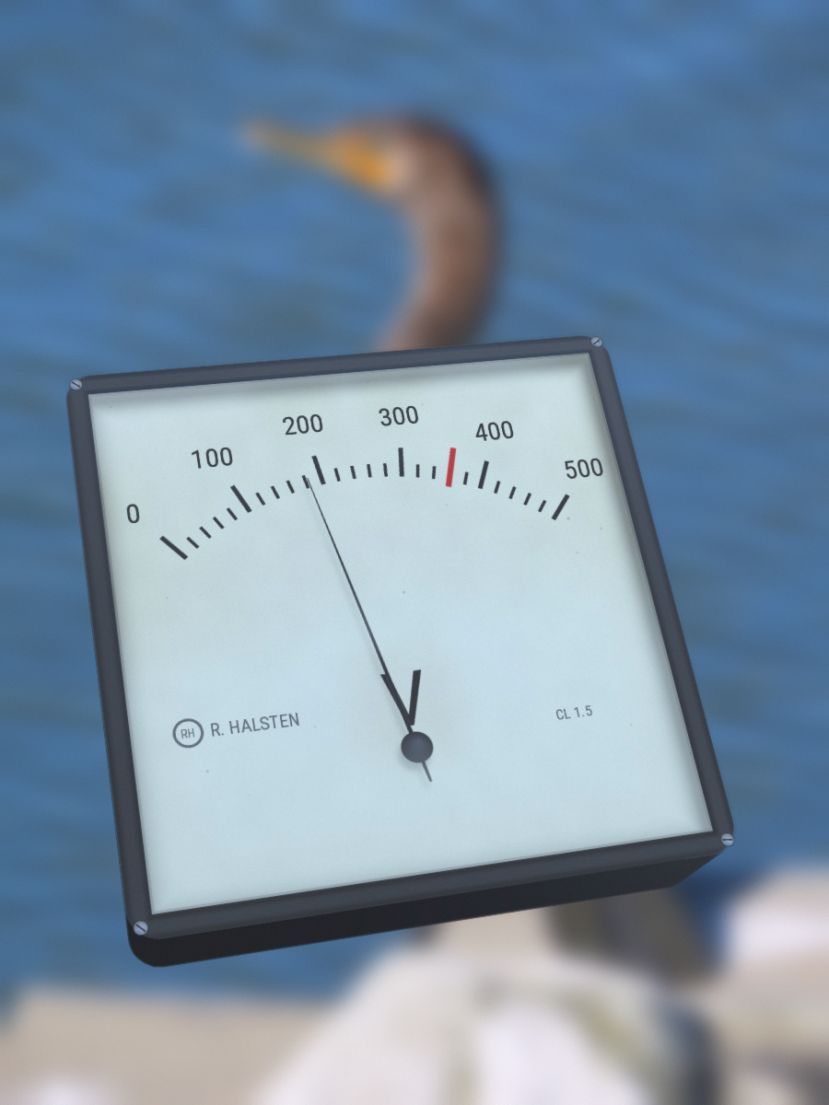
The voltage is **180** V
